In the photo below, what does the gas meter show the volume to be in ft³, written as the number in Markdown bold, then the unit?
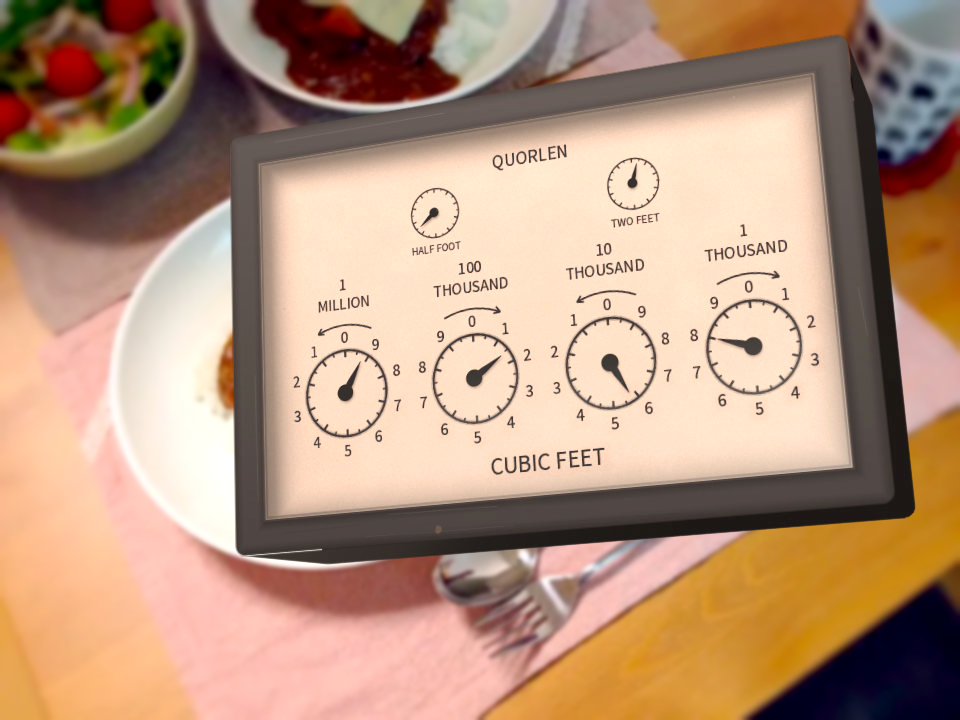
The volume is **915800** ft³
